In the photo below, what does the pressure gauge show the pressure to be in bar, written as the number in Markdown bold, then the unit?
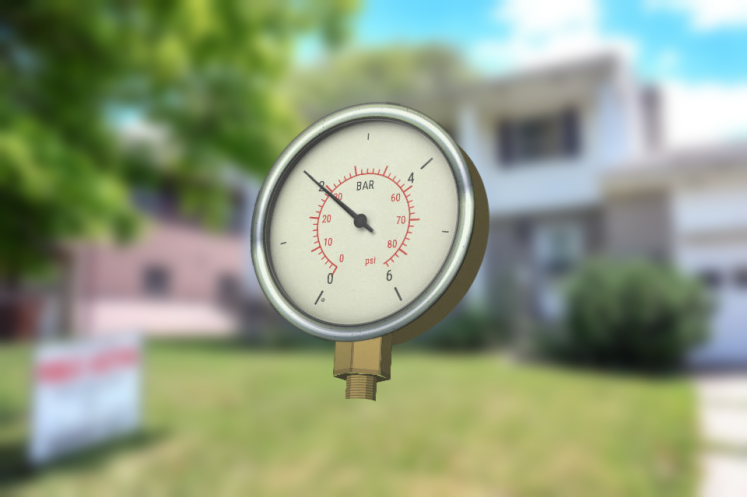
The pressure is **2** bar
